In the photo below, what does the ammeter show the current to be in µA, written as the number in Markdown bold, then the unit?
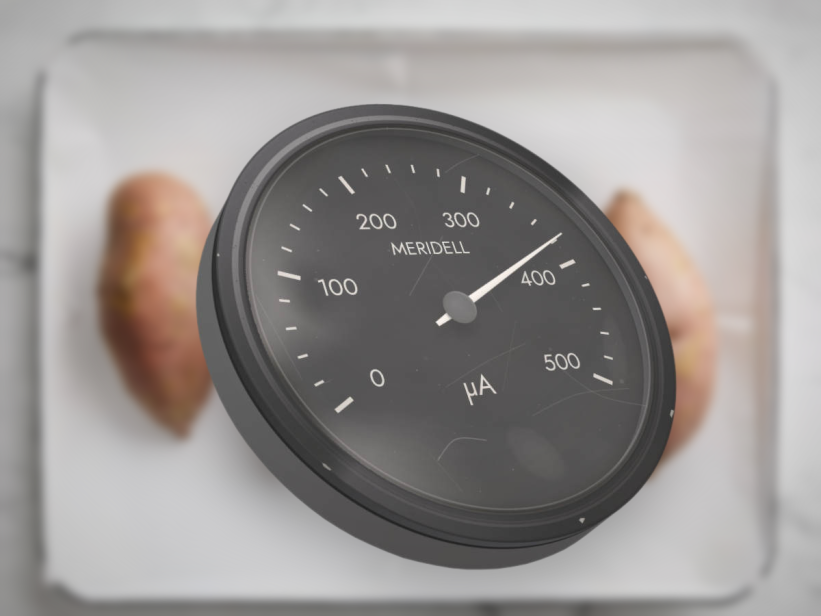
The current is **380** µA
